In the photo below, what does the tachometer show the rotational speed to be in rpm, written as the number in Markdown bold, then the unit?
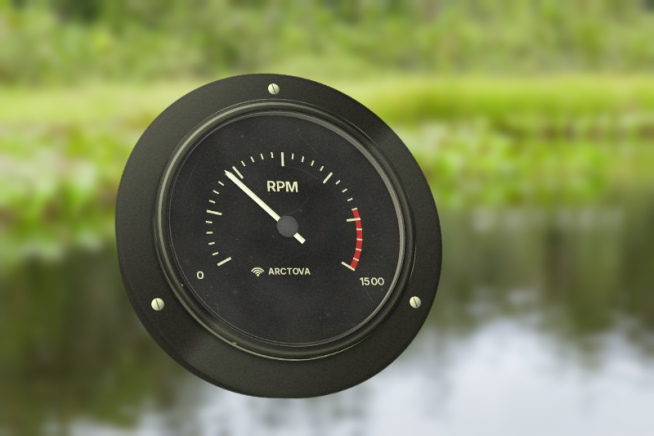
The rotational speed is **450** rpm
